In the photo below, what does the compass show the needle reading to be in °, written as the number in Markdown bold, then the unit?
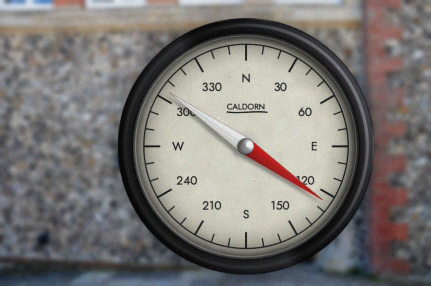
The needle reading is **125** °
